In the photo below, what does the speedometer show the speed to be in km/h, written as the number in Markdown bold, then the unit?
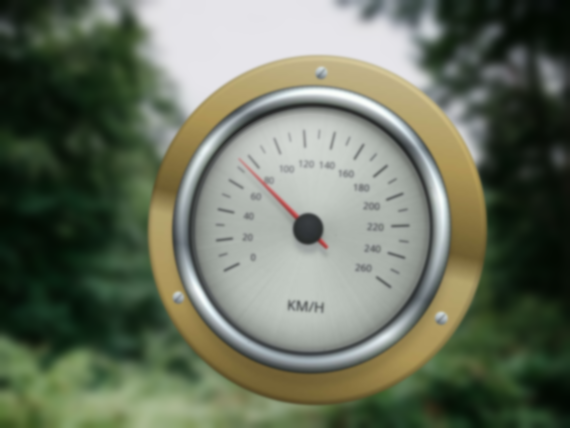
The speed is **75** km/h
